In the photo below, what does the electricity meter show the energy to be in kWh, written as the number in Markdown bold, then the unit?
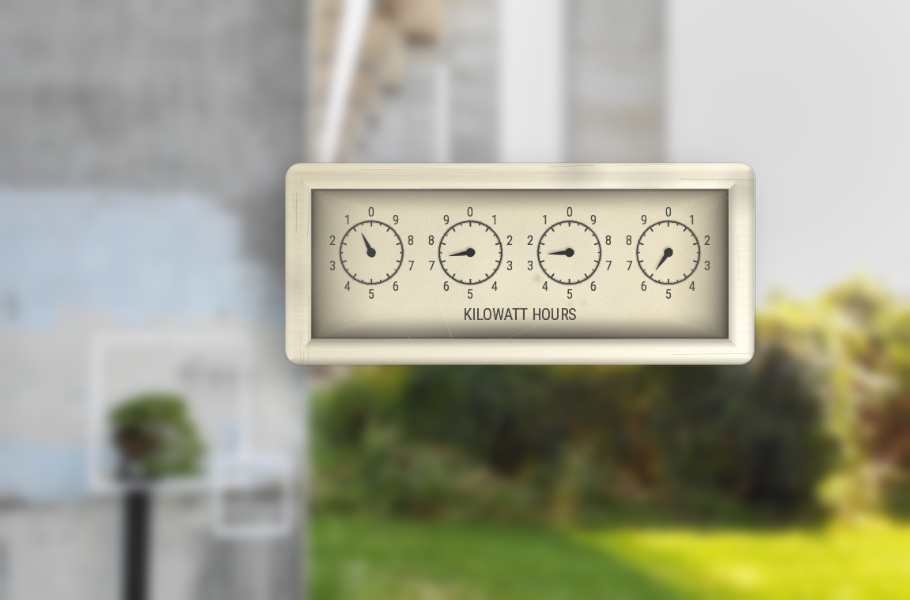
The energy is **726** kWh
